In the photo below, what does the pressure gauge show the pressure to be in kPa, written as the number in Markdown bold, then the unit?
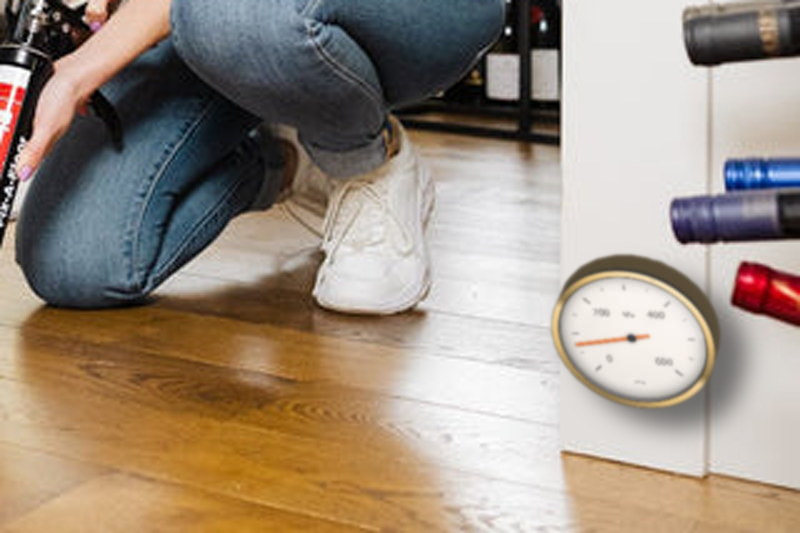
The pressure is **75** kPa
